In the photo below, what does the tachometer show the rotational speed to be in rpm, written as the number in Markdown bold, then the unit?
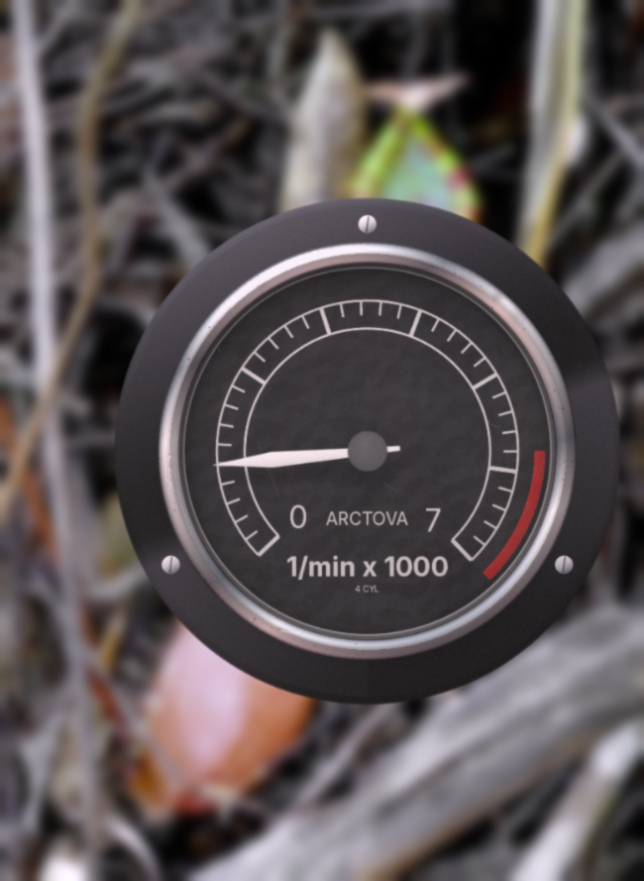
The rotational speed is **1000** rpm
